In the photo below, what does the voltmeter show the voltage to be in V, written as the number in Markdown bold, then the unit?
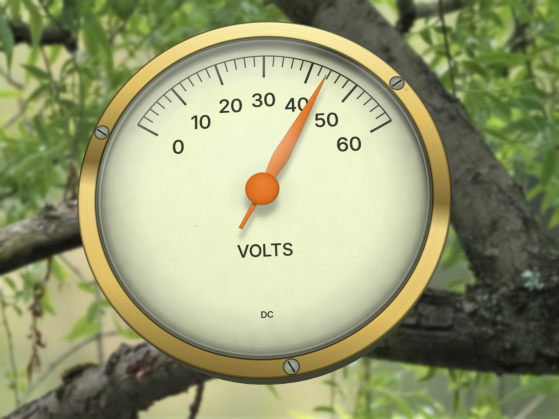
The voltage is **44** V
